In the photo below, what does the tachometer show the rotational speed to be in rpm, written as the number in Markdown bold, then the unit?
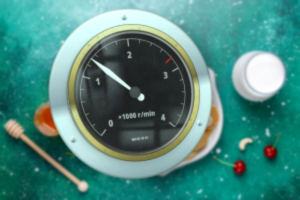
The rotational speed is **1300** rpm
